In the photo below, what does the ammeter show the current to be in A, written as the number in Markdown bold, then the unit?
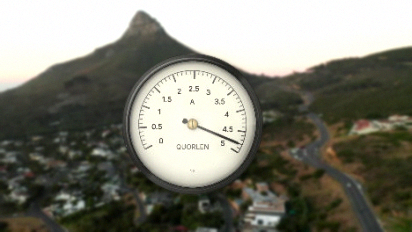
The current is **4.8** A
